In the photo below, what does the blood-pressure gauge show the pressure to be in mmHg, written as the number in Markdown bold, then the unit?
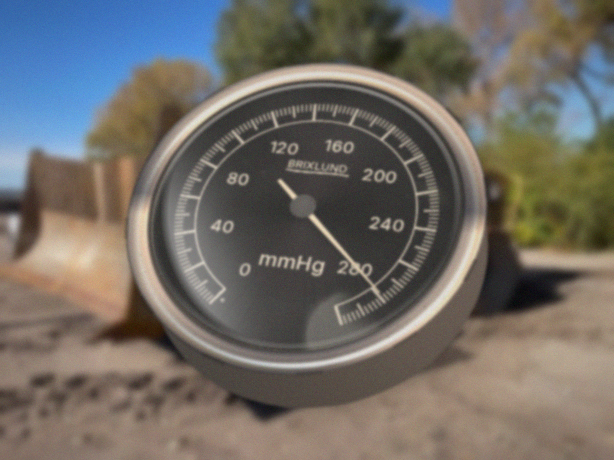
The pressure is **280** mmHg
